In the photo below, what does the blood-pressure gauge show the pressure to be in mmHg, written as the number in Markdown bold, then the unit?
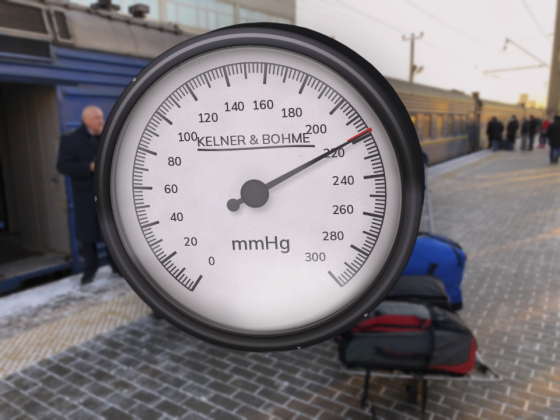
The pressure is **218** mmHg
